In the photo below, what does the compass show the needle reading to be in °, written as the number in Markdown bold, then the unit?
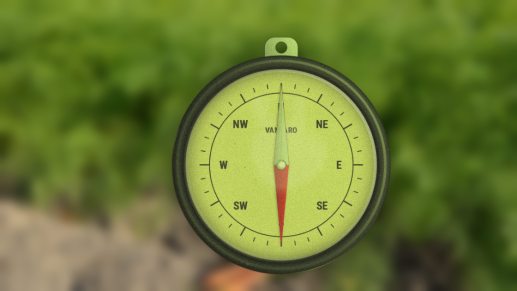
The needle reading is **180** °
